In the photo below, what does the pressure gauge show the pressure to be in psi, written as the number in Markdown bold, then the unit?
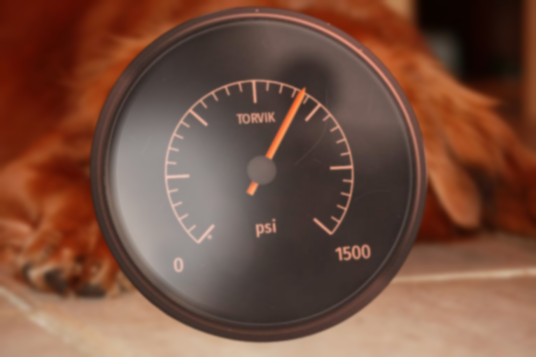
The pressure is **925** psi
